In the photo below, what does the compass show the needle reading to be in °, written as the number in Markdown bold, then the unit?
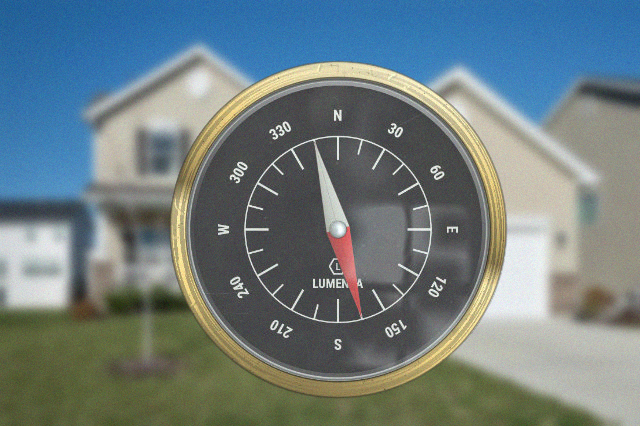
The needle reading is **165** °
